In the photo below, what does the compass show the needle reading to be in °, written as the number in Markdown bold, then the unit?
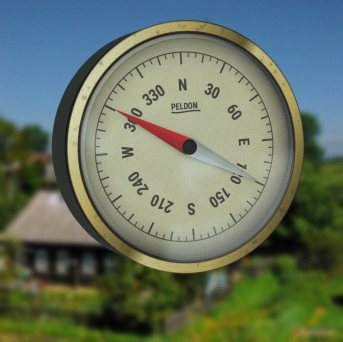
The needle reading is **300** °
